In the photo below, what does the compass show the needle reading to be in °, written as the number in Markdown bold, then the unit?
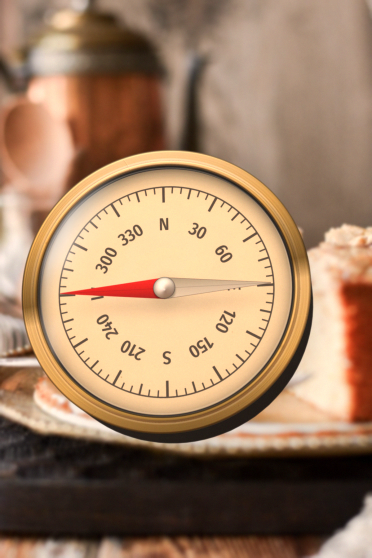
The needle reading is **270** °
